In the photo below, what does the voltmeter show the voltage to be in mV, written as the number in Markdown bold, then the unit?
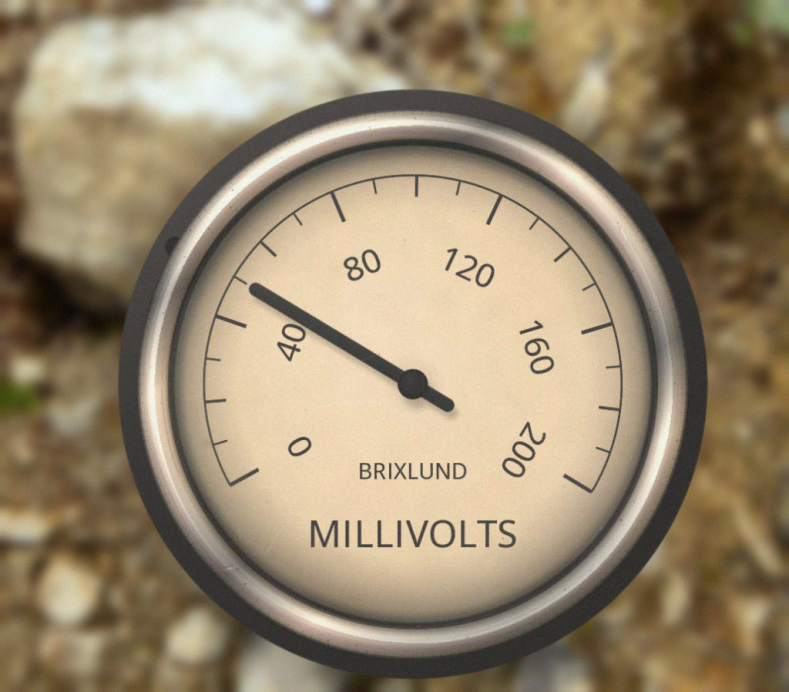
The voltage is **50** mV
